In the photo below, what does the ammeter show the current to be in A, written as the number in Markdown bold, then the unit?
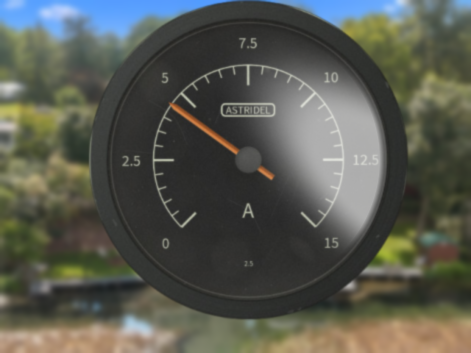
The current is **4.5** A
